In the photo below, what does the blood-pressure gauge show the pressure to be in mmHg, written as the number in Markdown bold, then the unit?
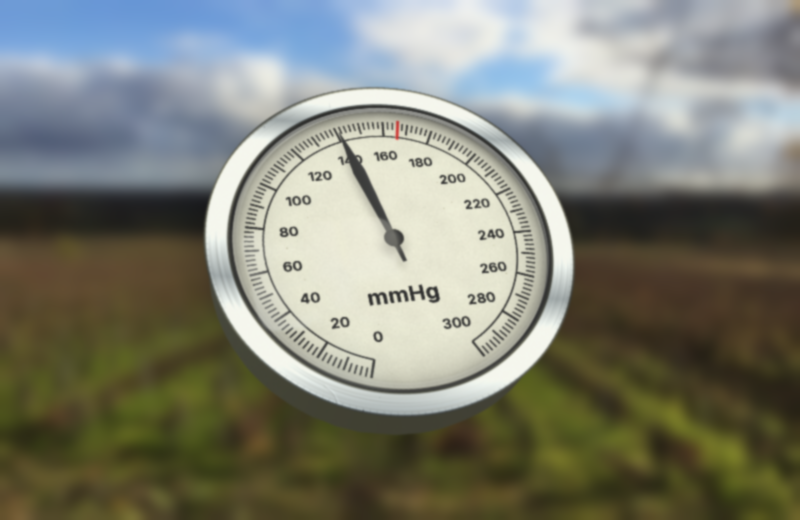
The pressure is **140** mmHg
